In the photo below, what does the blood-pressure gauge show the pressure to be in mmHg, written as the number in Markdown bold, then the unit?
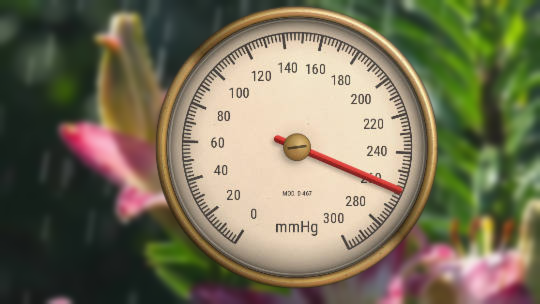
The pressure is **260** mmHg
